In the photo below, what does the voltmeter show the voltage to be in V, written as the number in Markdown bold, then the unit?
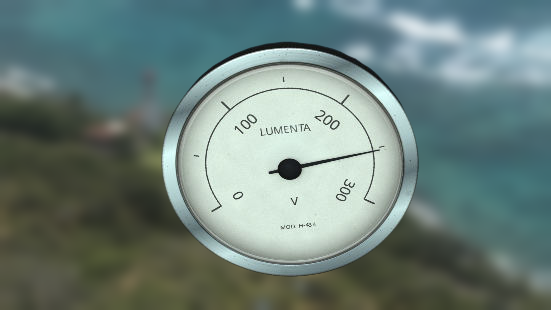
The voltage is **250** V
